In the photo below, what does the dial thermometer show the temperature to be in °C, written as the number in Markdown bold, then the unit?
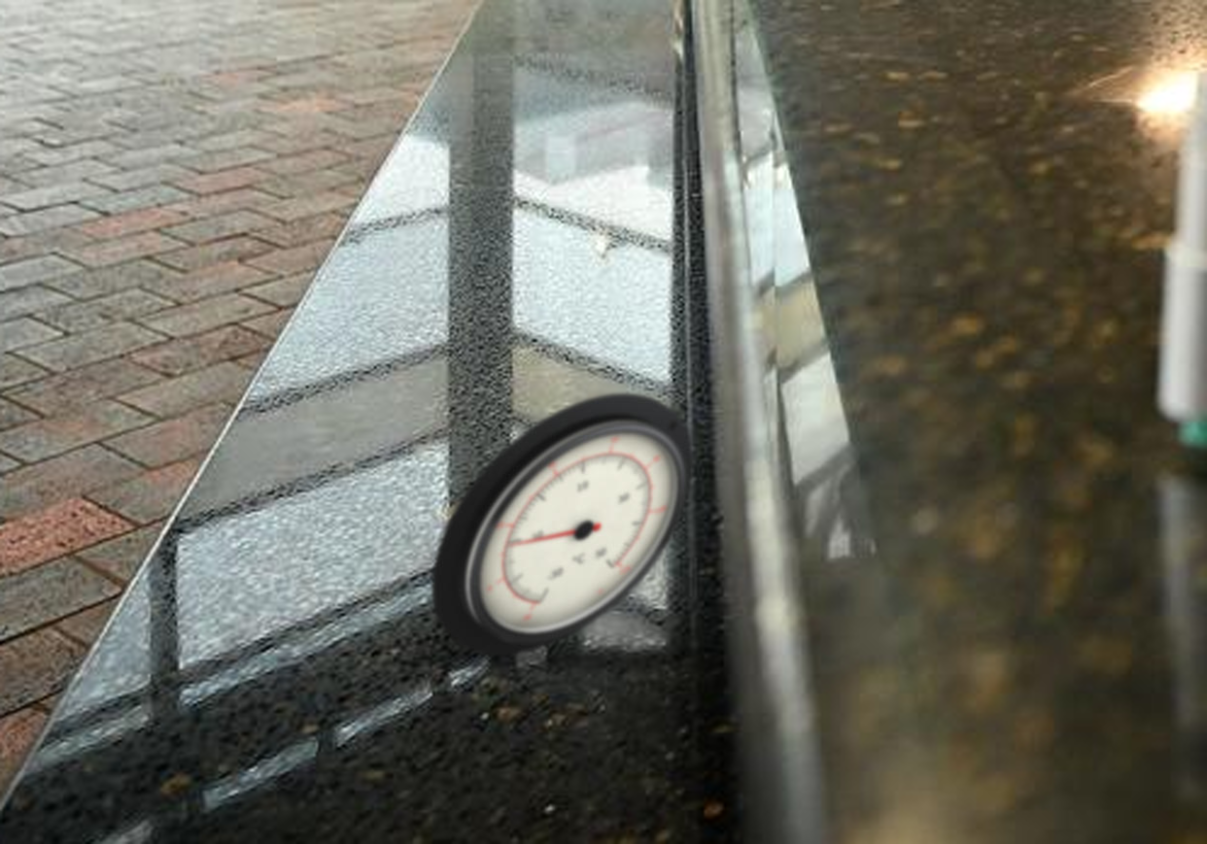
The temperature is **-10** °C
